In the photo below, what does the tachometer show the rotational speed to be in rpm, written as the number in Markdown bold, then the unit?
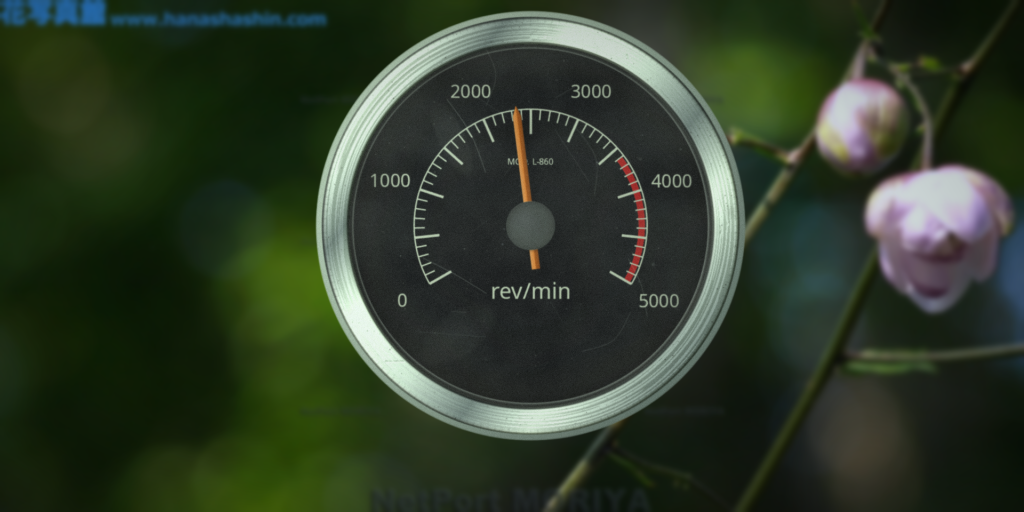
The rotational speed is **2350** rpm
